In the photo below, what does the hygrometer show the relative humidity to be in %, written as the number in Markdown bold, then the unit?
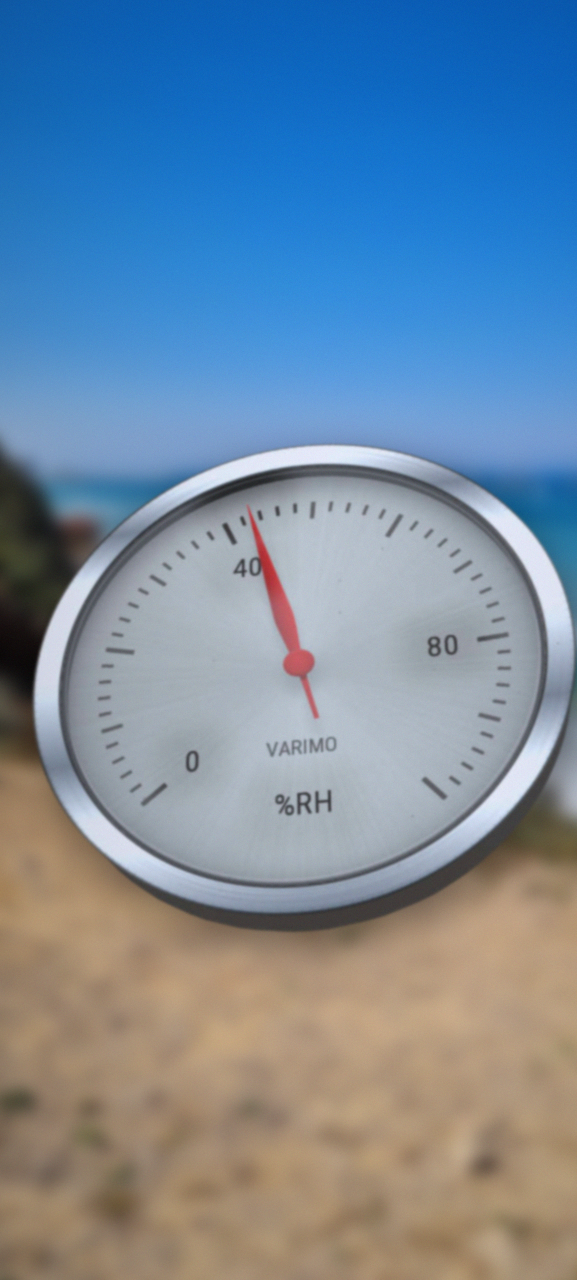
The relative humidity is **43** %
